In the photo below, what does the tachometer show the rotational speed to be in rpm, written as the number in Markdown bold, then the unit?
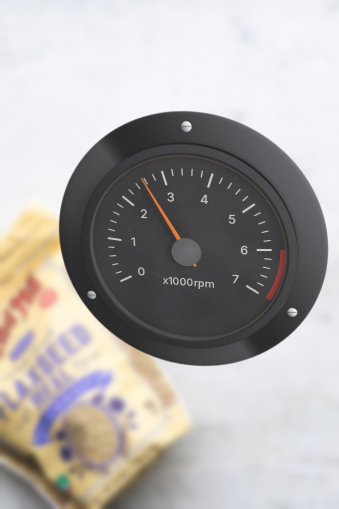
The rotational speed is **2600** rpm
